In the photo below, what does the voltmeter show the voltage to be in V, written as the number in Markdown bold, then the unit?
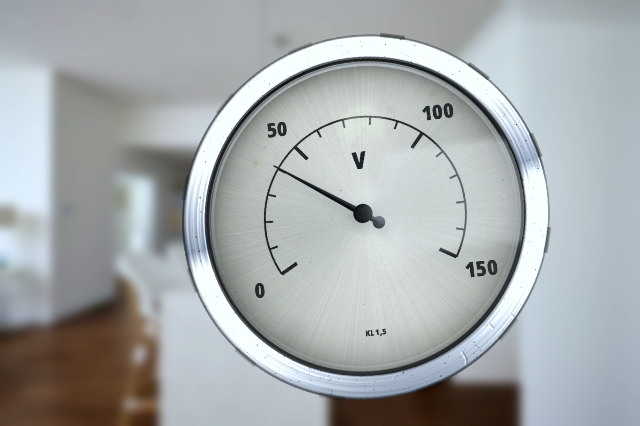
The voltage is **40** V
